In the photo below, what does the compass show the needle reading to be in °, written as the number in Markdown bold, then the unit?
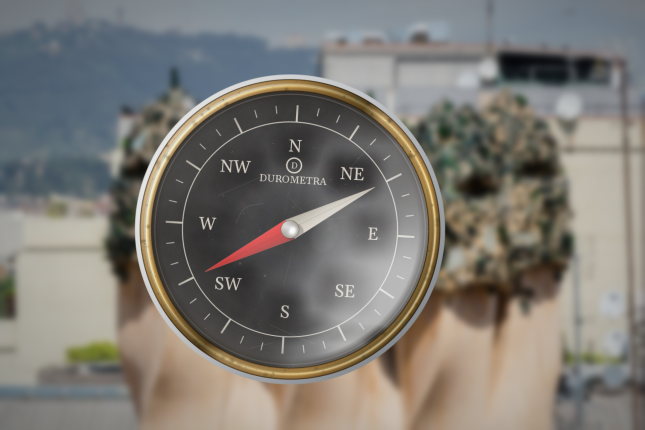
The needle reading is **240** °
